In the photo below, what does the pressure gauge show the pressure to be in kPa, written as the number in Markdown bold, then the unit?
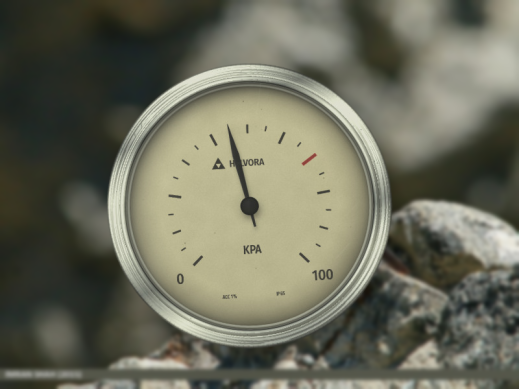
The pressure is **45** kPa
